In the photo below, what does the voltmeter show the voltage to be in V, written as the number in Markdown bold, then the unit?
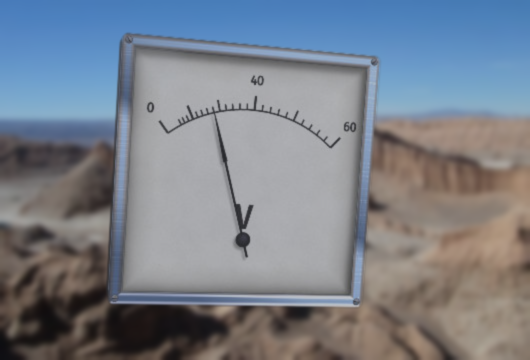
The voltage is **28** V
